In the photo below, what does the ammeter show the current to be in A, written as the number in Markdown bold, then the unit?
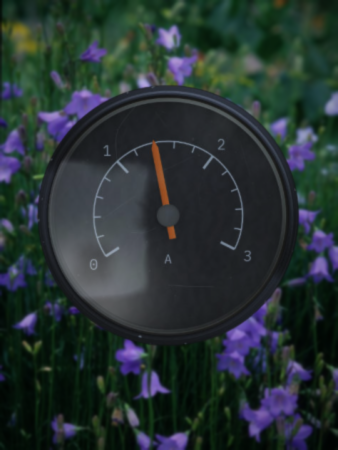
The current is **1.4** A
